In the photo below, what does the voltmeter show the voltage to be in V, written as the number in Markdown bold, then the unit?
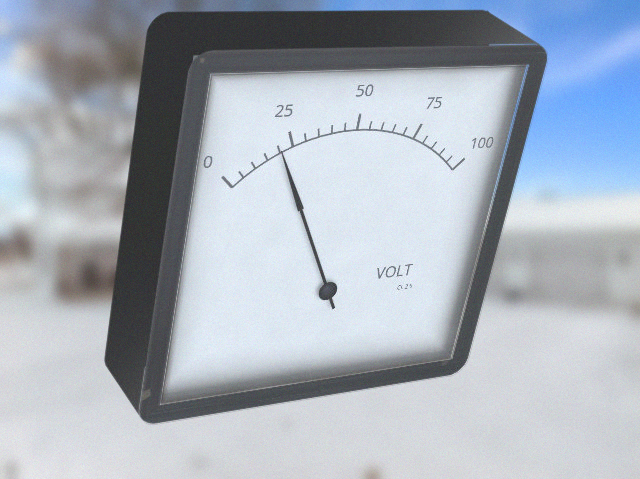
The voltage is **20** V
